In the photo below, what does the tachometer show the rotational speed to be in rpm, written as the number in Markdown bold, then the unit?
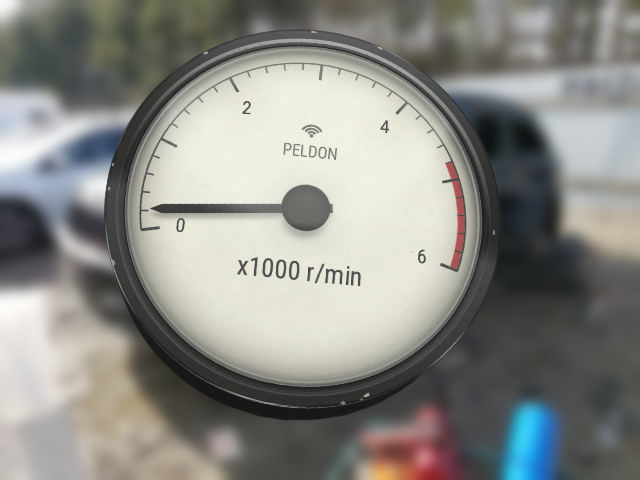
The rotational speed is **200** rpm
